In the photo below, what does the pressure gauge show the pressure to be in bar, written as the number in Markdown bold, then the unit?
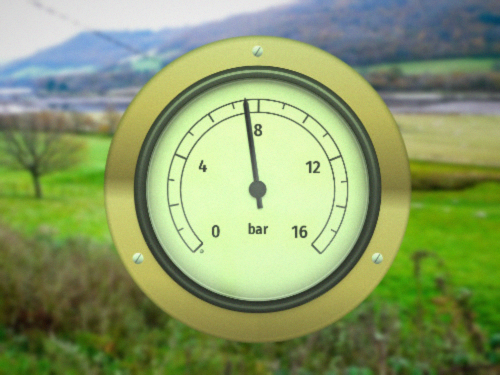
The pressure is **7.5** bar
